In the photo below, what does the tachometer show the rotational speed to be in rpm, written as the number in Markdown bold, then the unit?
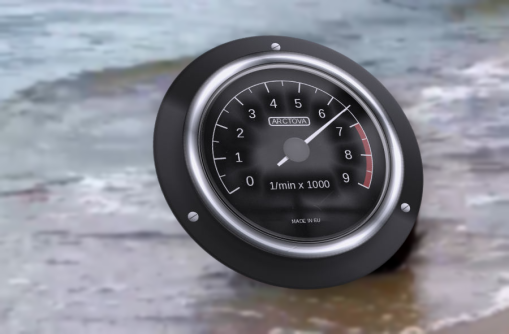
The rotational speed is **6500** rpm
